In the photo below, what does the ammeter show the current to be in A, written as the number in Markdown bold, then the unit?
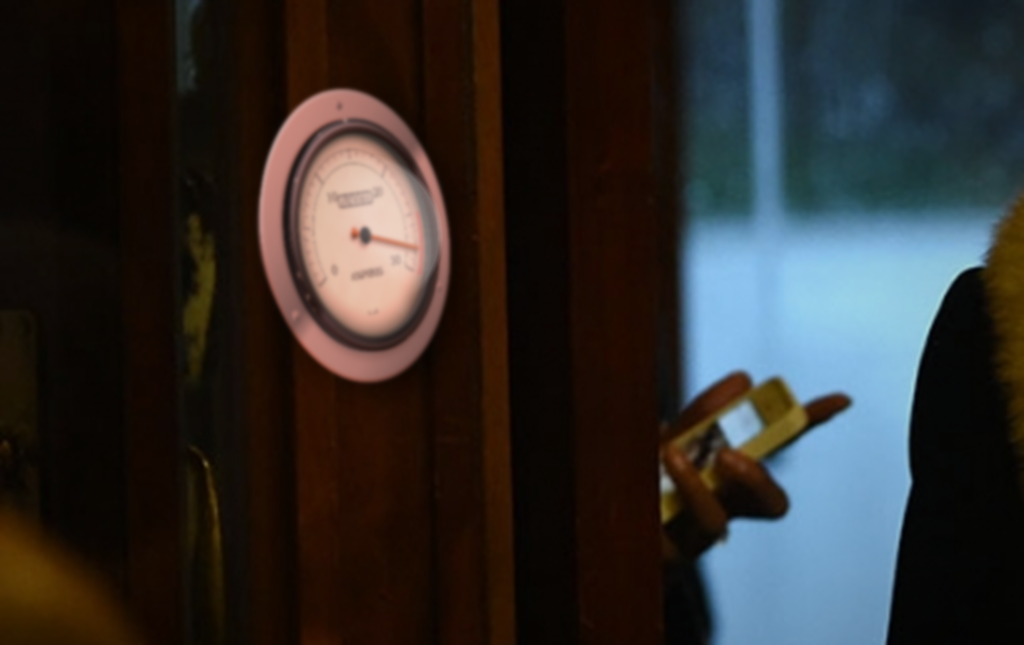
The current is **28** A
